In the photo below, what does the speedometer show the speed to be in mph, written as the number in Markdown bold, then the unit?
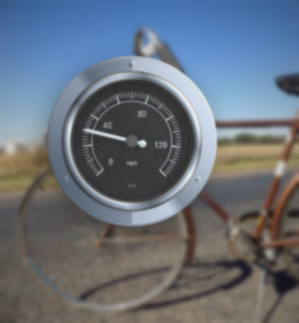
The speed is **30** mph
